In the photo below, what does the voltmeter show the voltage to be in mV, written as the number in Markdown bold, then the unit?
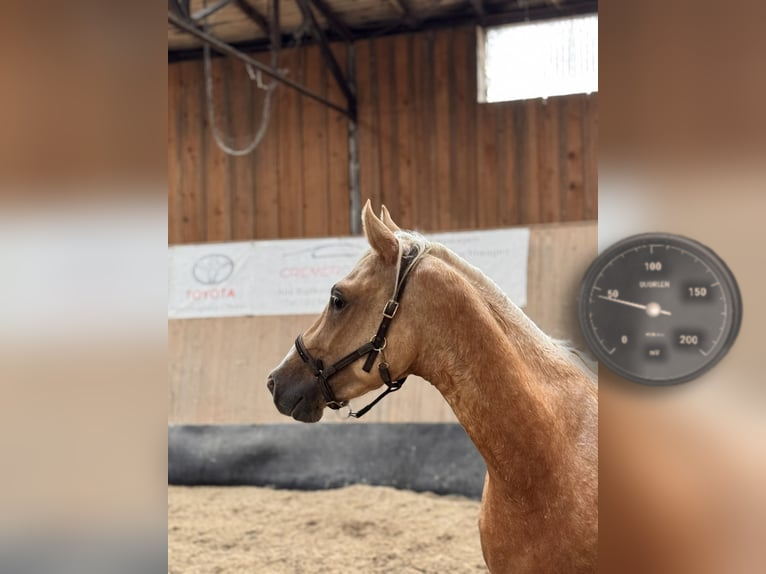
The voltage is **45** mV
